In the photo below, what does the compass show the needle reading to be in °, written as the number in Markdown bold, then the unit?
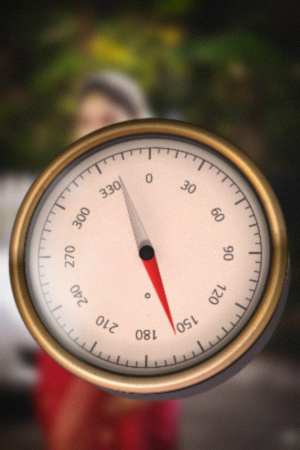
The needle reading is **160** °
